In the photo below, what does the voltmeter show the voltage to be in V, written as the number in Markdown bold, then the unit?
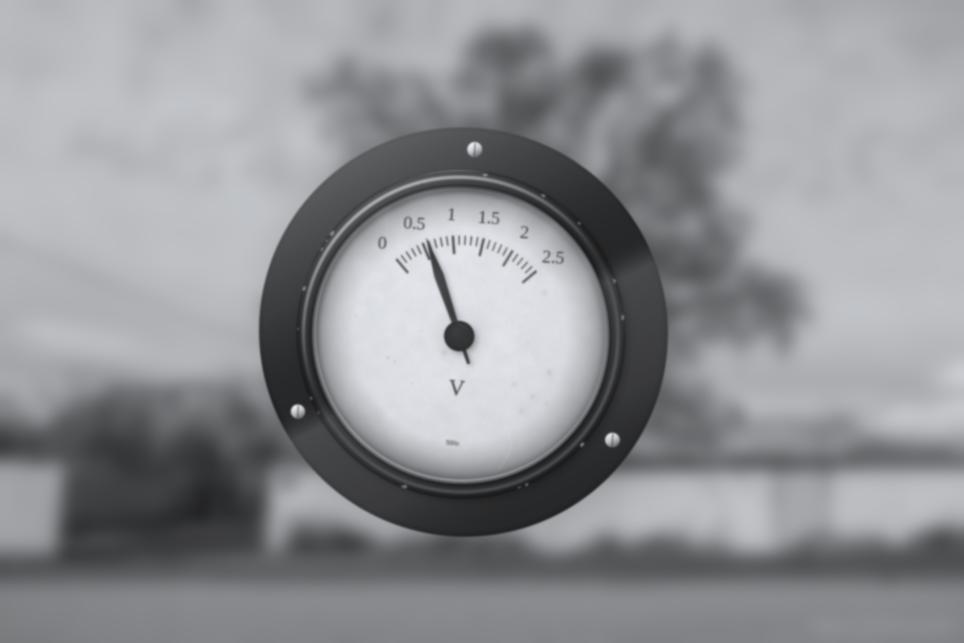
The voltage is **0.6** V
